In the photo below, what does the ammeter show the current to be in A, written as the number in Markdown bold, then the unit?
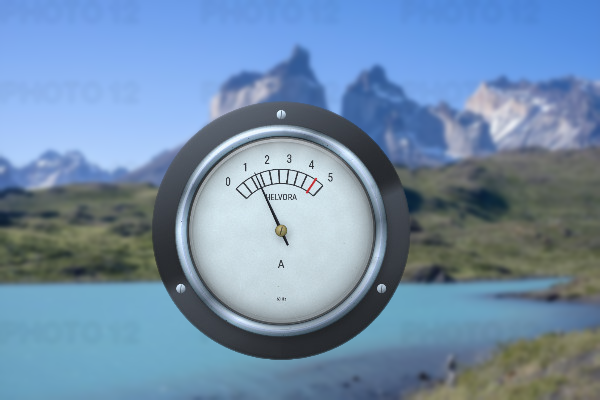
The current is **1.25** A
